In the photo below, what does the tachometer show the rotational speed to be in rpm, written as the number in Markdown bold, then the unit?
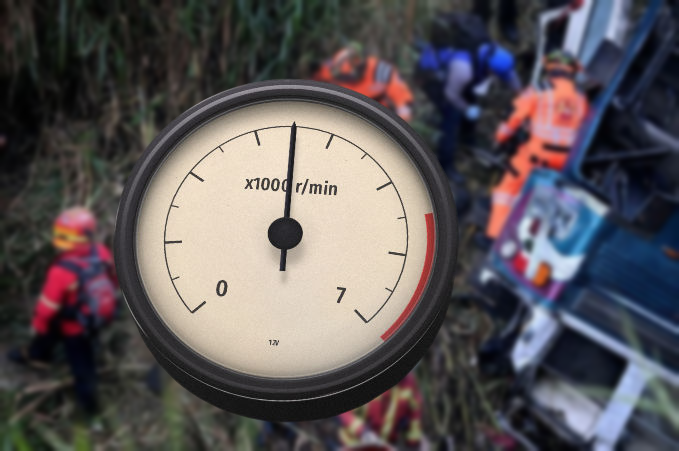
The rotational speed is **3500** rpm
